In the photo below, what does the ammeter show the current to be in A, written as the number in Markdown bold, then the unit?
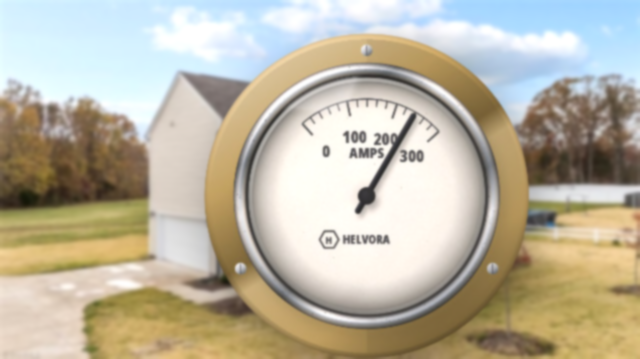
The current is **240** A
